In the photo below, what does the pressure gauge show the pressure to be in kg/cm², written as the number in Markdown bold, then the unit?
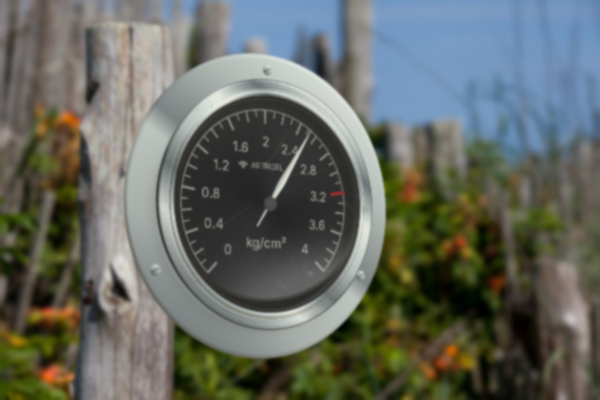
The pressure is **2.5** kg/cm²
